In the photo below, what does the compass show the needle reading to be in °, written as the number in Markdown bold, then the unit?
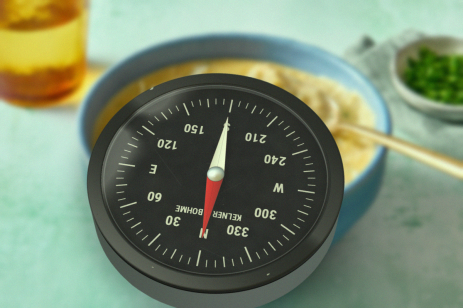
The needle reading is **0** °
